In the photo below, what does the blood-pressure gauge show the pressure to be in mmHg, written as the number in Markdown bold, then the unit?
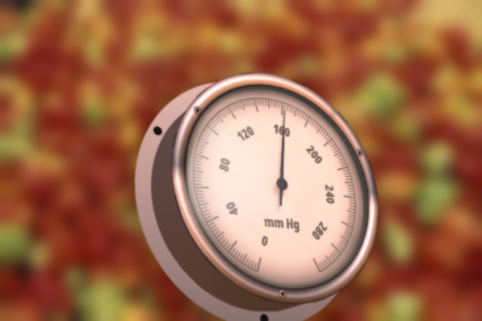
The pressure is **160** mmHg
